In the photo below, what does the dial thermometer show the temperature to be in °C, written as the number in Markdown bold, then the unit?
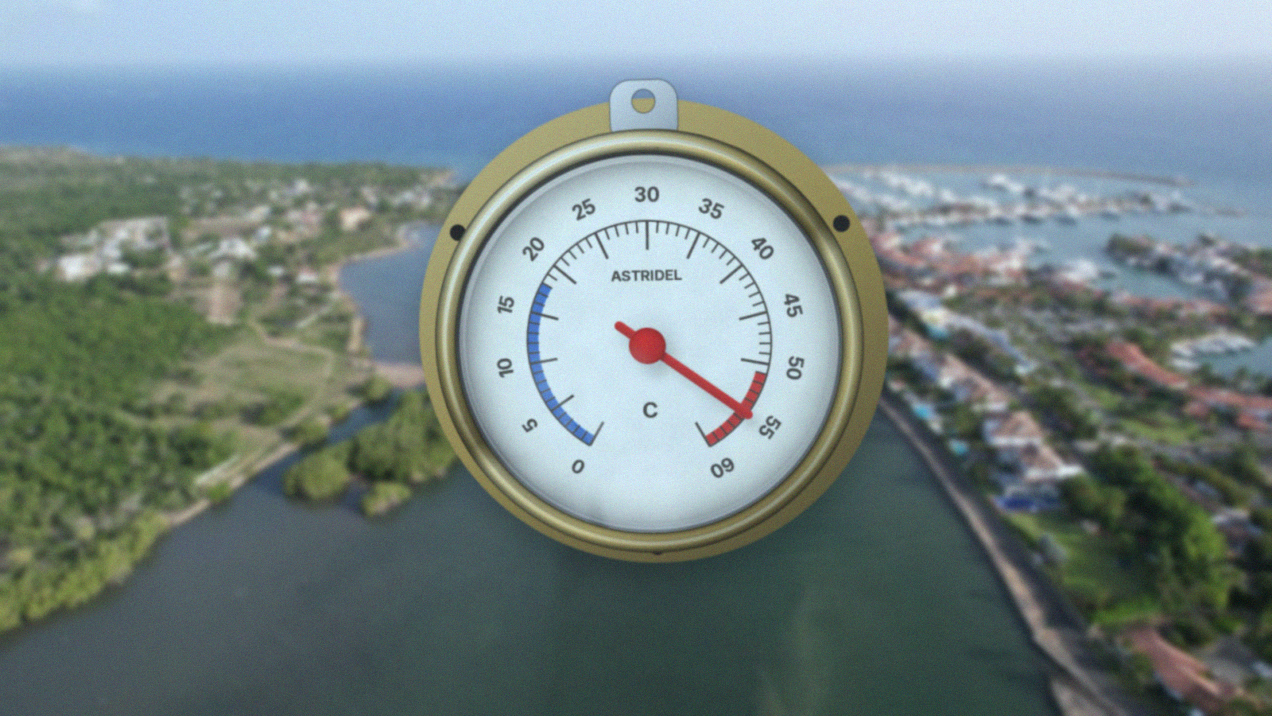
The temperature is **55** °C
